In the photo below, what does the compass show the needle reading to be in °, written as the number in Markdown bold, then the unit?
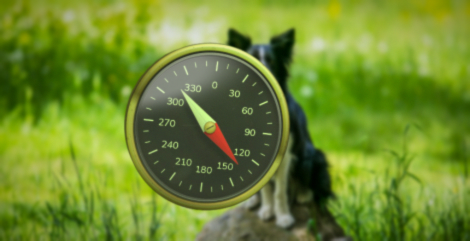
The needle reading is **135** °
